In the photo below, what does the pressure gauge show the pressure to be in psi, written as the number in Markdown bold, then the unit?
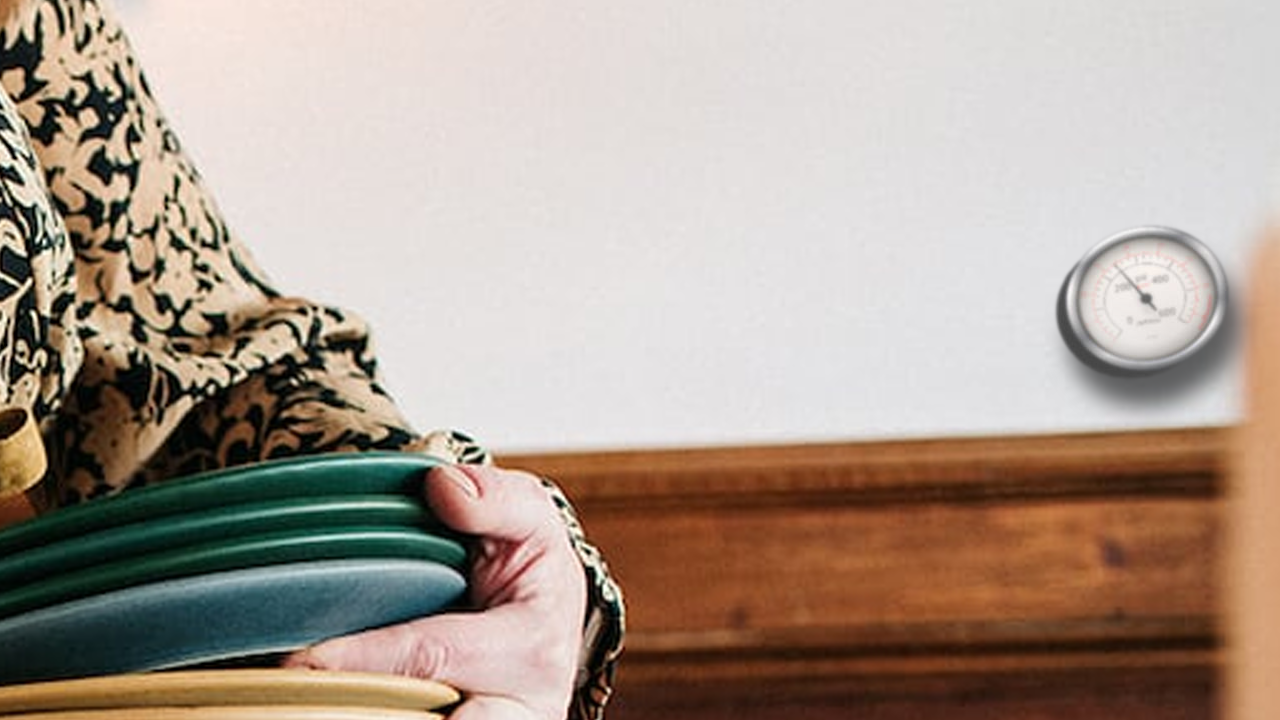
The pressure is **240** psi
